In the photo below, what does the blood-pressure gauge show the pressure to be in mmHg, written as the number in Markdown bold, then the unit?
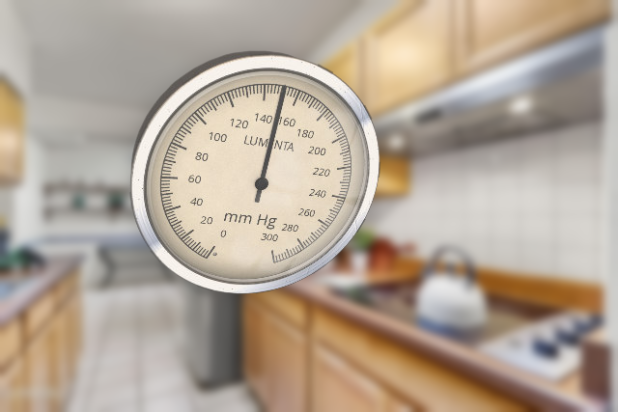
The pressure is **150** mmHg
